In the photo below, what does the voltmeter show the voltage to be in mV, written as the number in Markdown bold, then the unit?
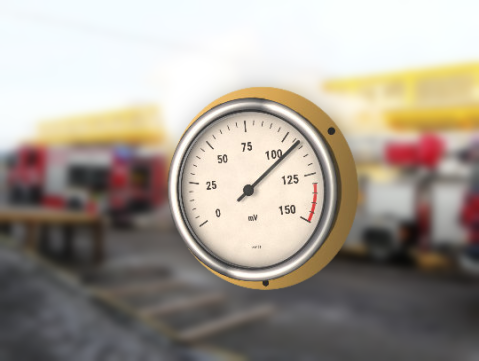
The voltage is **107.5** mV
